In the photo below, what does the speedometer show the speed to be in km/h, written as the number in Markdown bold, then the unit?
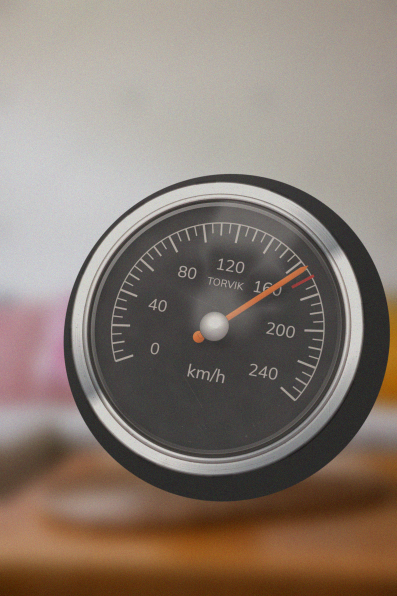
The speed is **165** km/h
